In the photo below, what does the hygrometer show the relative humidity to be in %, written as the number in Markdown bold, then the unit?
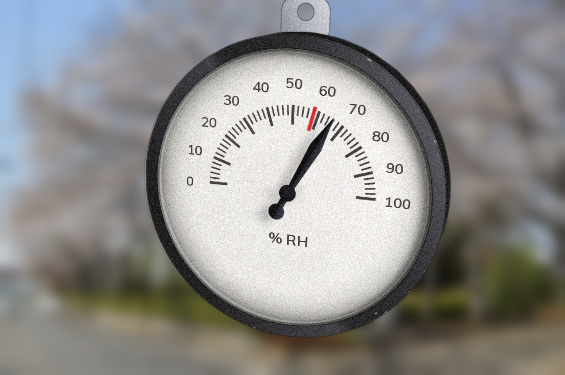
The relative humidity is **66** %
